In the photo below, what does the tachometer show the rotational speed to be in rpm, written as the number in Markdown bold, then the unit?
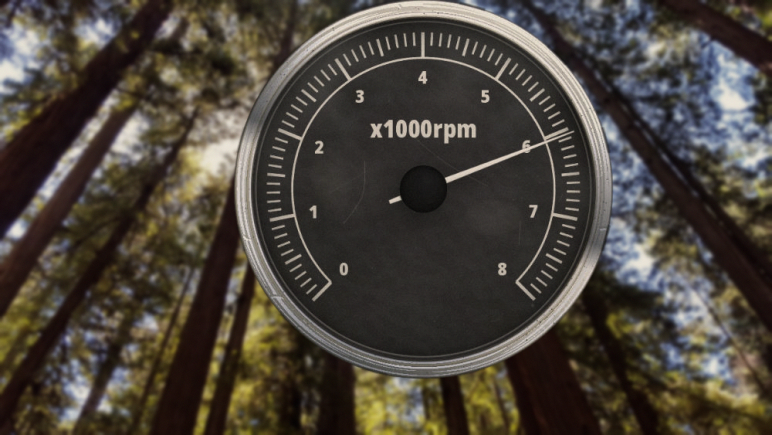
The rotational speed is **6050** rpm
